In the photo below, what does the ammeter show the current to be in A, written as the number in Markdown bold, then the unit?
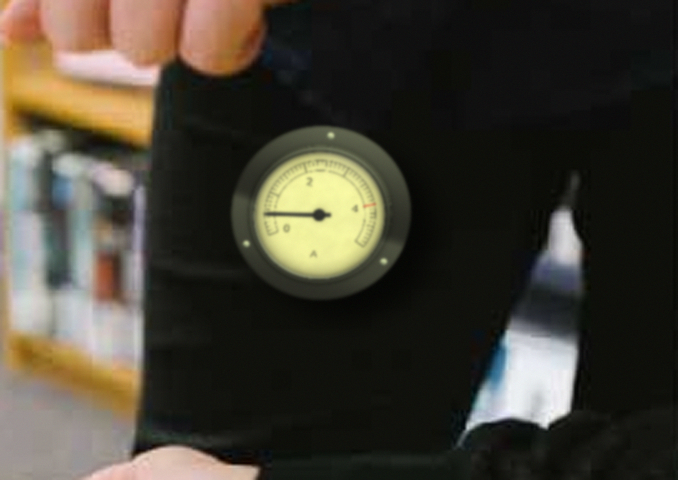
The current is **0.5** A
